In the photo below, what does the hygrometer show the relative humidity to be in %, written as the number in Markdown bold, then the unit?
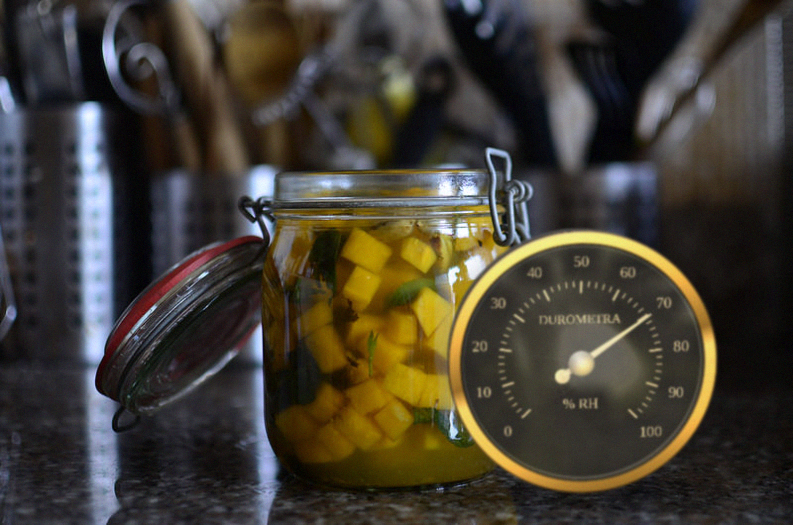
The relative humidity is **70** %
